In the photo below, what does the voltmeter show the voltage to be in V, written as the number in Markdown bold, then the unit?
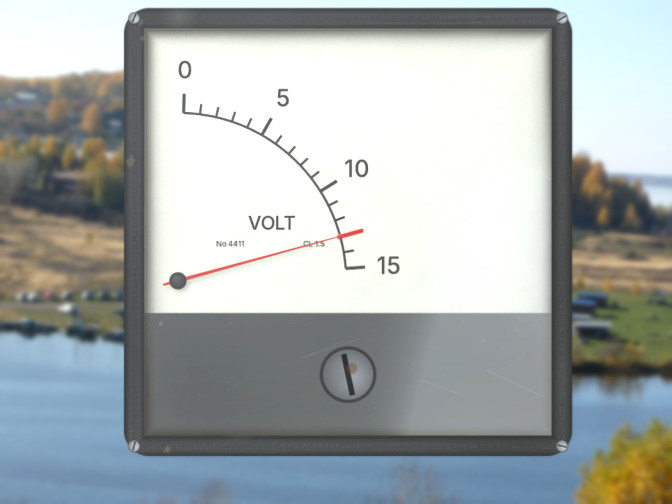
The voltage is **13** V
